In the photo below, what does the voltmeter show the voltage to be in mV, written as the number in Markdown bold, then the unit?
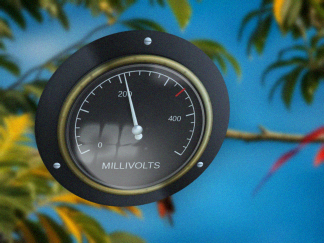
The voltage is **210** mV
